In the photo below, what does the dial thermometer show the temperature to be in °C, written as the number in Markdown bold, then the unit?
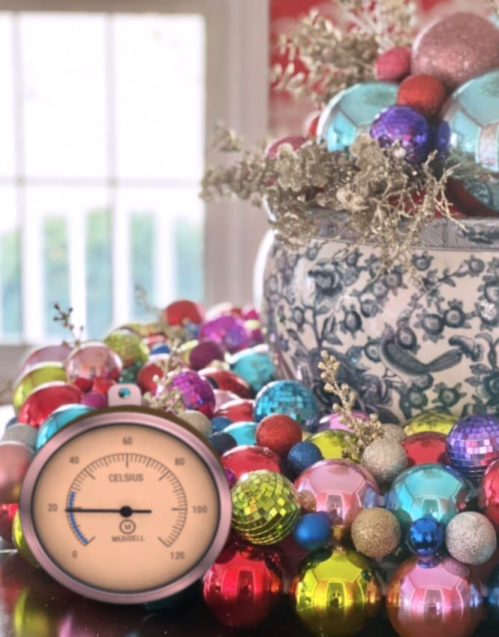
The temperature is **20** °C
